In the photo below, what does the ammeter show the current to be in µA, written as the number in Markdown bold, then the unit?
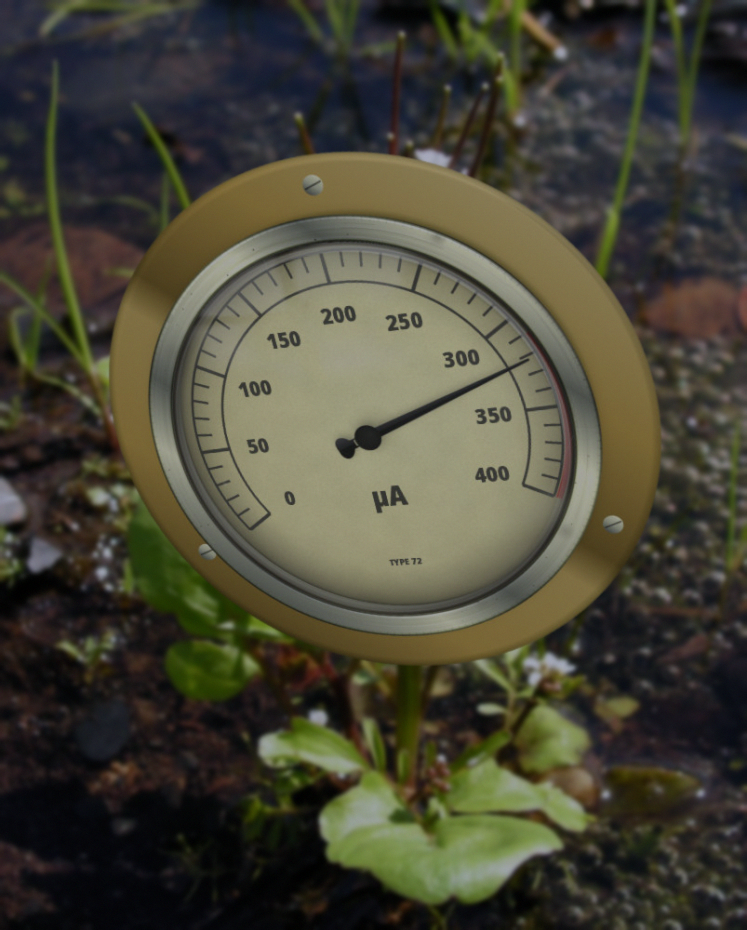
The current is **320** µA
